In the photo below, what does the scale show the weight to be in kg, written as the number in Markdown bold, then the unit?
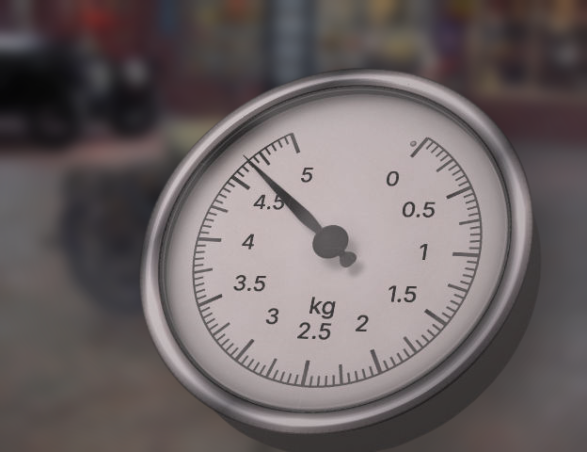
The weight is **4.65** kg
